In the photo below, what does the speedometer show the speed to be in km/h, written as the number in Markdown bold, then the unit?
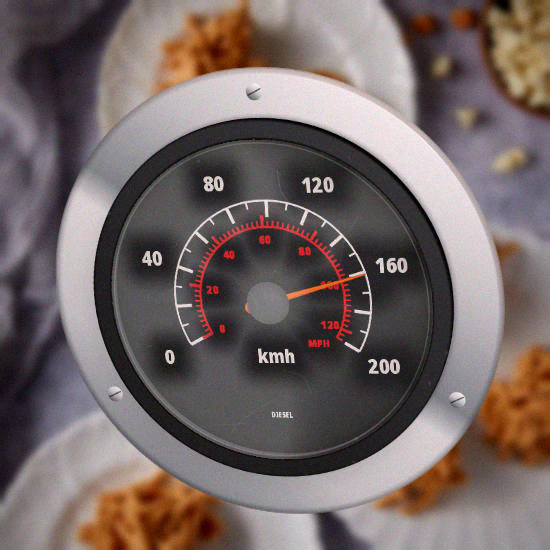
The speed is **160** km/h
